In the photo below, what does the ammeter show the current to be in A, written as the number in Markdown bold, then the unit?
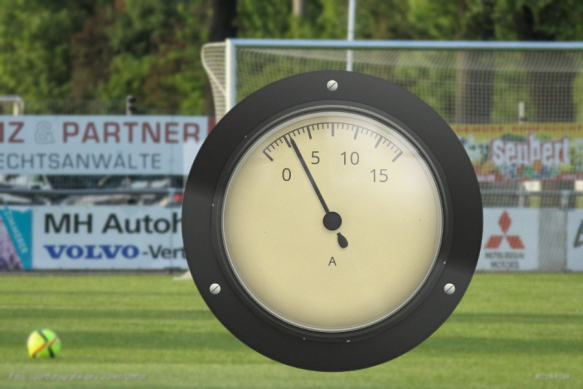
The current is **3** A
